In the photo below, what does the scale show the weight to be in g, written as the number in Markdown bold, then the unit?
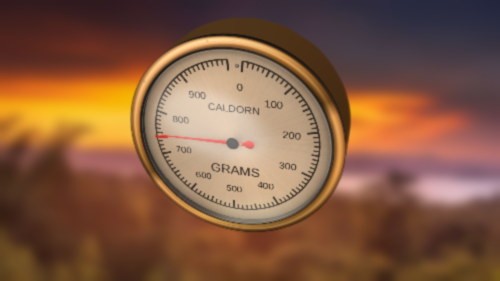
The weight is **750** g
